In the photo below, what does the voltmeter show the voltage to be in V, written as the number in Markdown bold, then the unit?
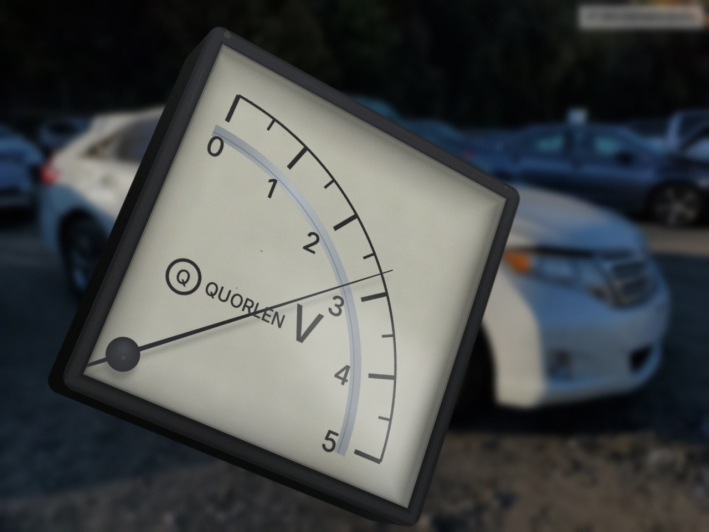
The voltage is **2.75** V
